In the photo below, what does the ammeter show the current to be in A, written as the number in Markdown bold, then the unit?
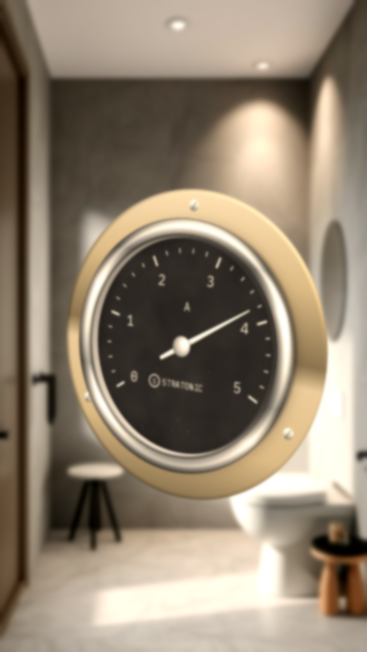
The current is **3.8** A
